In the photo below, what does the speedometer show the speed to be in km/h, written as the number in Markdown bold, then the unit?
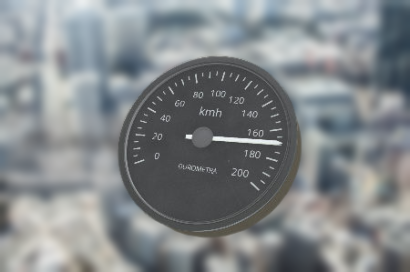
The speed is **170** km/h
